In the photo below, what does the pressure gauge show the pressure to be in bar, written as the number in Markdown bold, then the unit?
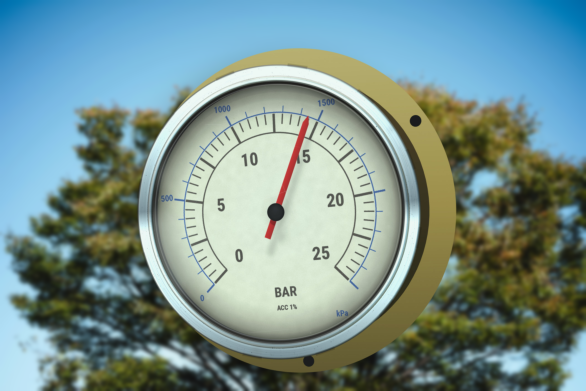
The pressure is **14.5** bar
